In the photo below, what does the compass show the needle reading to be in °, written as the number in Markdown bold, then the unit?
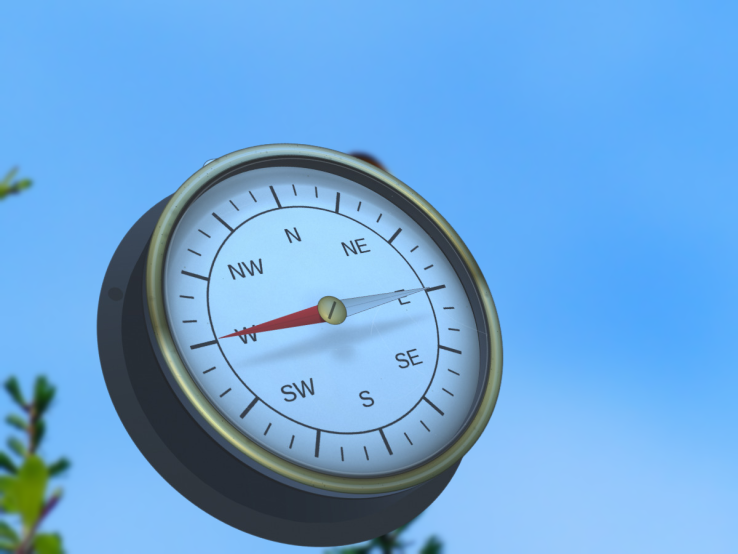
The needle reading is **270** °
